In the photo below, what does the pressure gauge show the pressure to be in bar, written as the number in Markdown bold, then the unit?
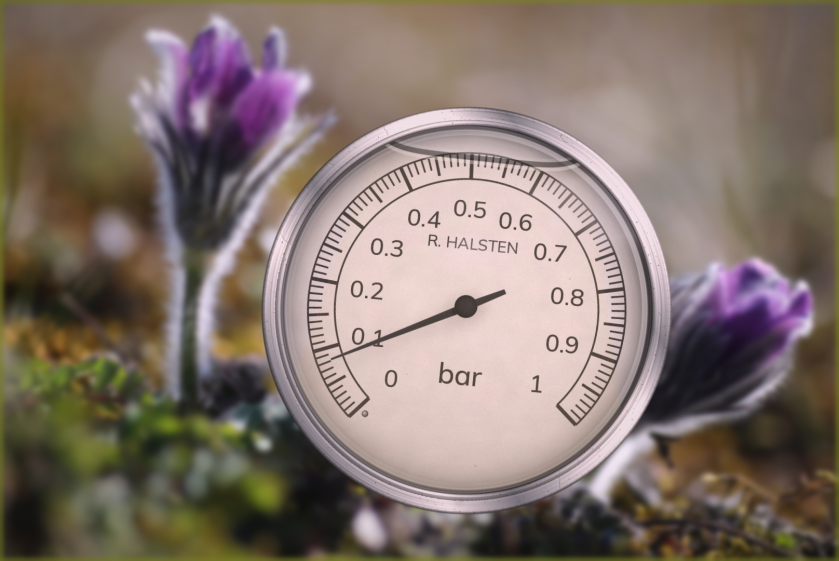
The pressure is **0.08** bar
